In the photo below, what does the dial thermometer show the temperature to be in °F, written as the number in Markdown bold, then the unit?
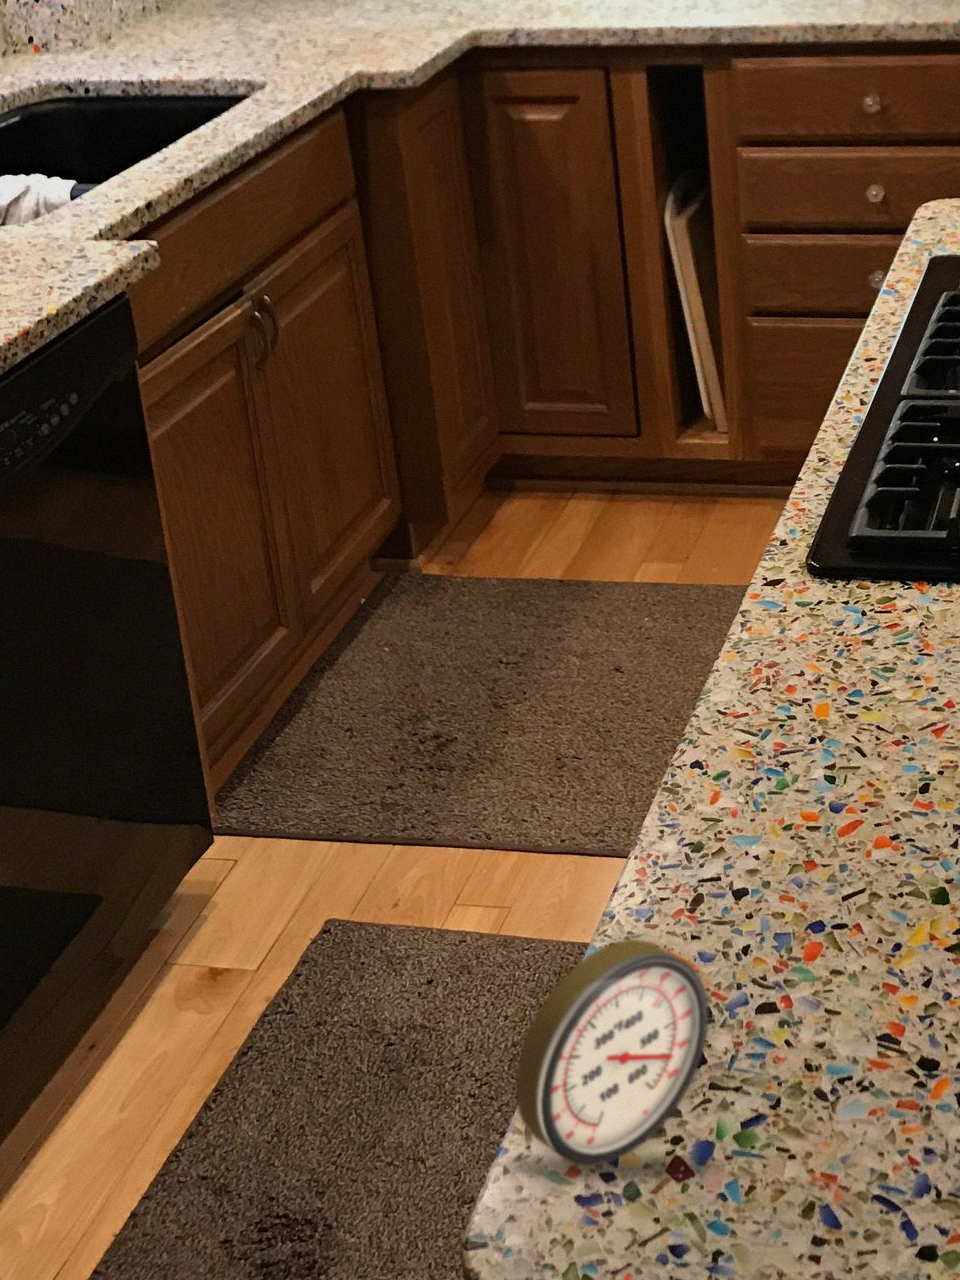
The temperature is **550** °F
